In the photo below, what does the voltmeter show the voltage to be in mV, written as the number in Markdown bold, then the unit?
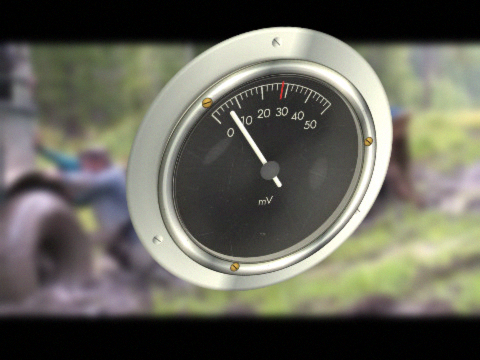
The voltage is **6** mV
